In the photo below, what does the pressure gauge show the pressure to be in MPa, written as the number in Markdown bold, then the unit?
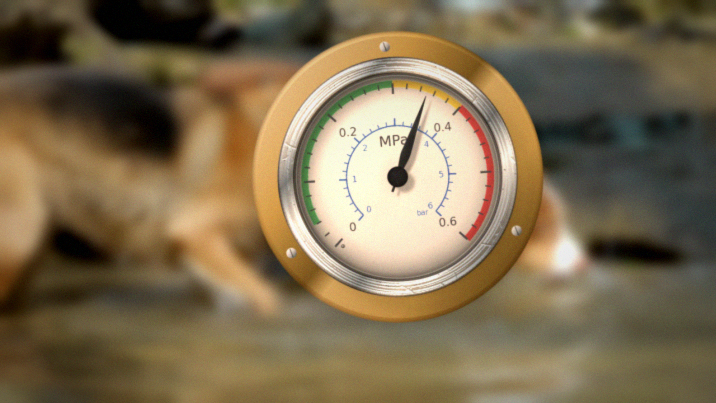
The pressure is **0.35** MPa
